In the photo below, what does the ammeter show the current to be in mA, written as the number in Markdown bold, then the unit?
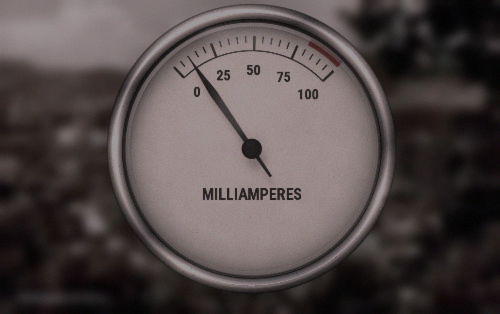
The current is **10** mA
